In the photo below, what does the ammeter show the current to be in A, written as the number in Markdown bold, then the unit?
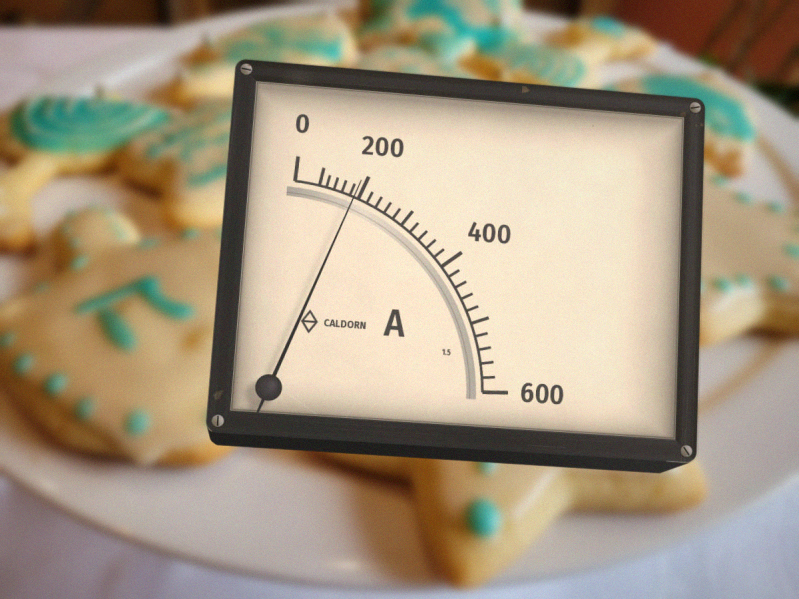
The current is **190** A
